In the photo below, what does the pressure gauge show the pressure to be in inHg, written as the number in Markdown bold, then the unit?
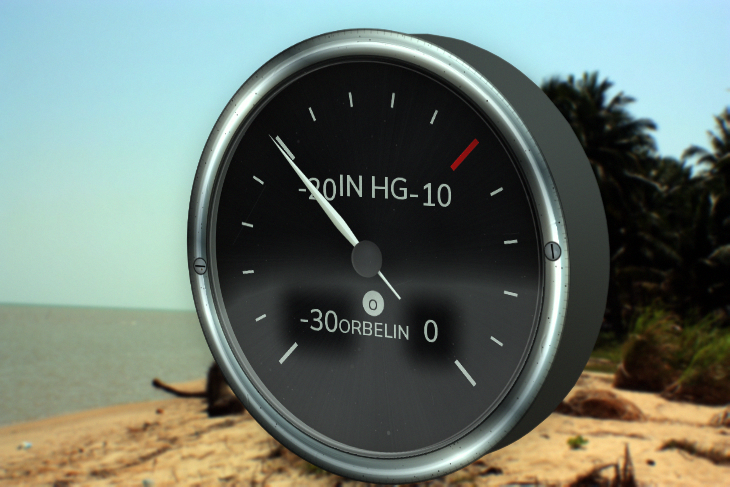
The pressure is **-20** inHg
